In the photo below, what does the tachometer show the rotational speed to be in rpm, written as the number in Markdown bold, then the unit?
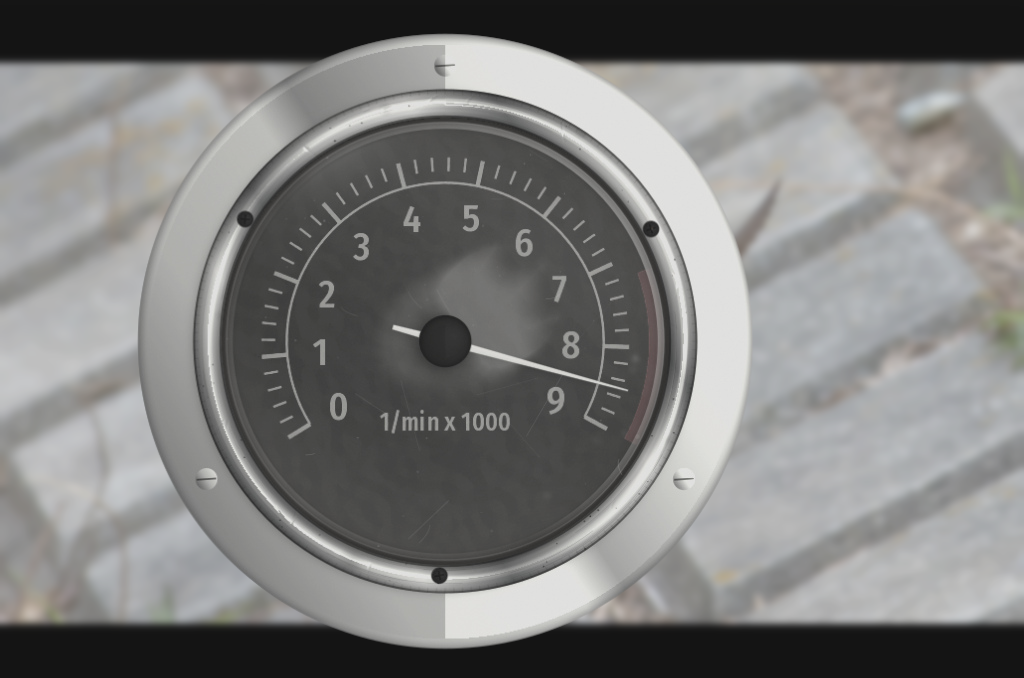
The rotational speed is **8500** rpm
